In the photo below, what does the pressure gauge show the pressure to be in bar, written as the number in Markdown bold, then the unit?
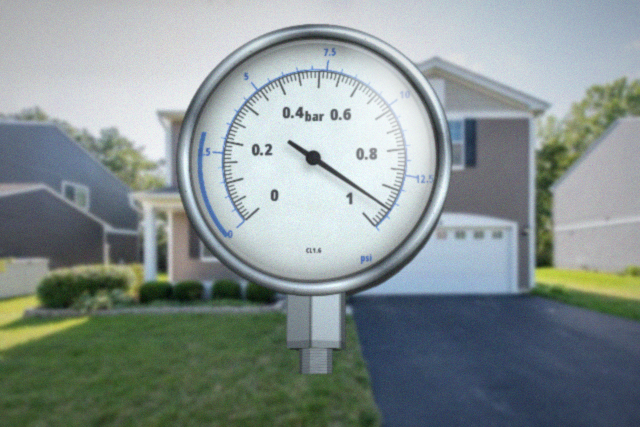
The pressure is **0.95** bar
